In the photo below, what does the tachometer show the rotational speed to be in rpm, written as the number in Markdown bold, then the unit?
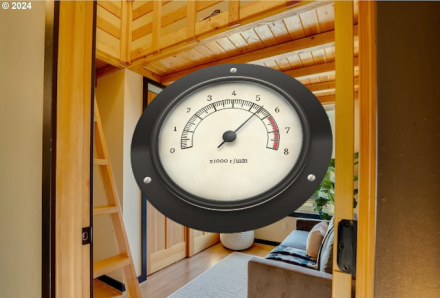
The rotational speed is **5500** rpm
